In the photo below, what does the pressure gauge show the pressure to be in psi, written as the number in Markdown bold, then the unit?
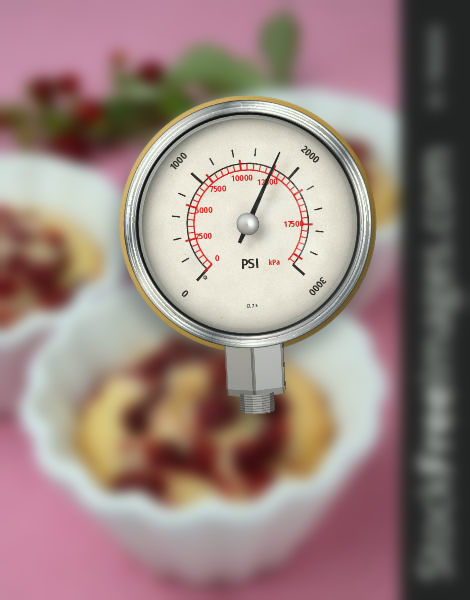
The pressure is **1800** psi
